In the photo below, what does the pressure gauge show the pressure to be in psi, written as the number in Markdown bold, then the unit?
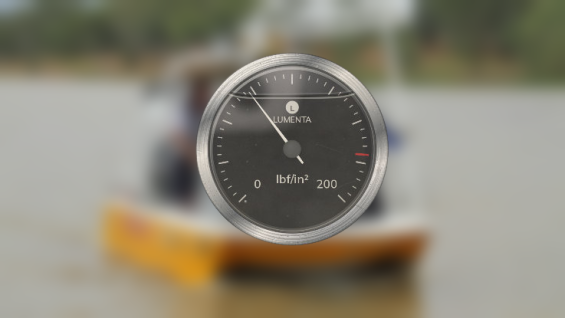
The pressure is **72.5** psi
